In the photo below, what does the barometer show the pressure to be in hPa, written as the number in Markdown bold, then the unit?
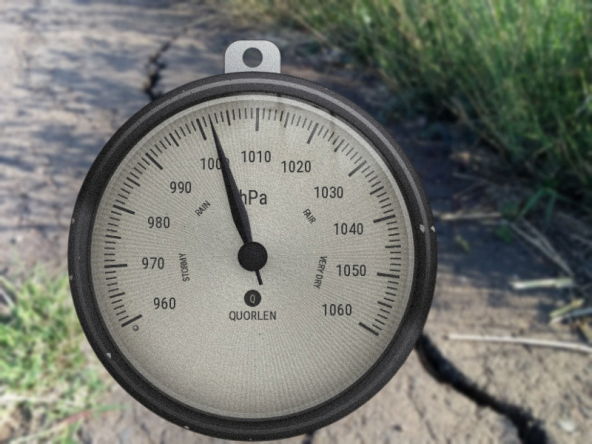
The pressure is **1002** hPa
